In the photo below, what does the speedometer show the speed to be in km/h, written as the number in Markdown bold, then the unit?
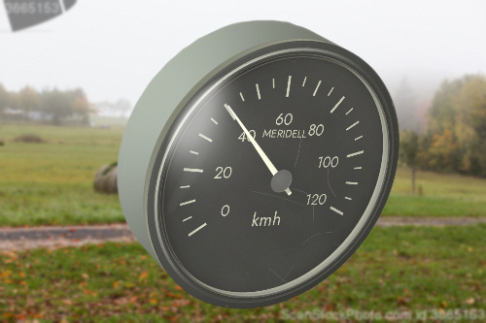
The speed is **40** km/h
